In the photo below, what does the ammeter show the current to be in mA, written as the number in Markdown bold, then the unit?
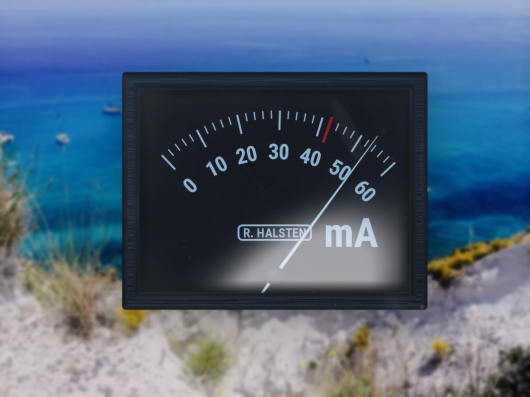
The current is **53** mA
